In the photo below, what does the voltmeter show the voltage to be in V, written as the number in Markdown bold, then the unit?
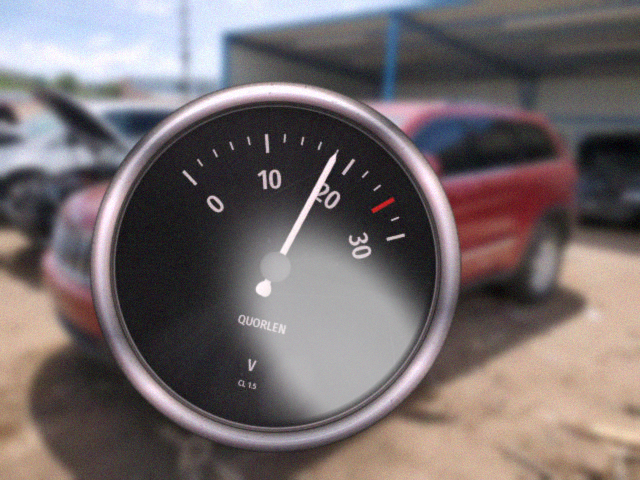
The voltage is **18** V
